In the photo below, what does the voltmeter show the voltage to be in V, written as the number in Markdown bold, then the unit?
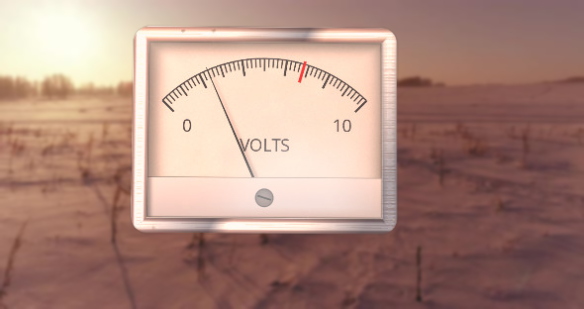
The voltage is **2.4** V
